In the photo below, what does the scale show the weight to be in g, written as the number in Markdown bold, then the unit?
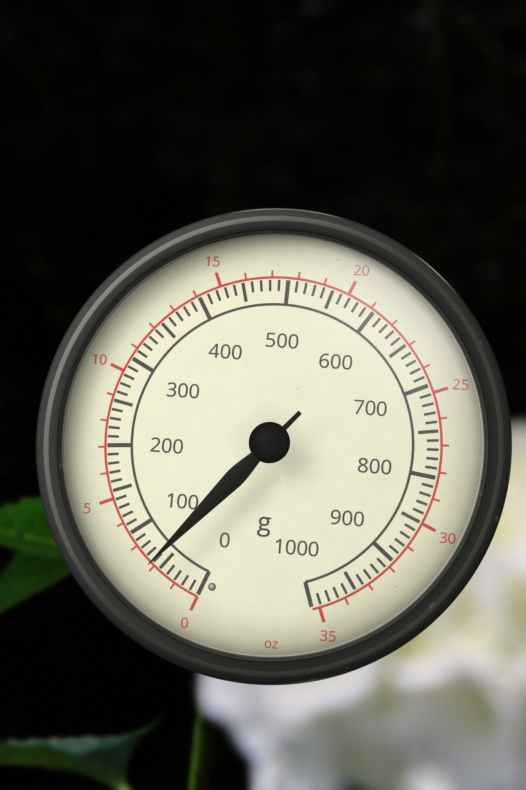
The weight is **60** g
